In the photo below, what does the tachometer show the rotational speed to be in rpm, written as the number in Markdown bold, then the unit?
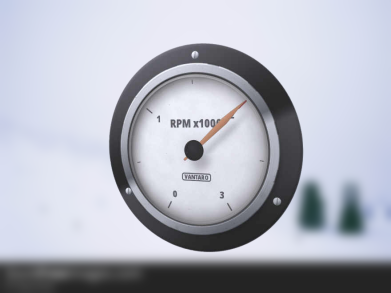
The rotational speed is **2000** rpm
